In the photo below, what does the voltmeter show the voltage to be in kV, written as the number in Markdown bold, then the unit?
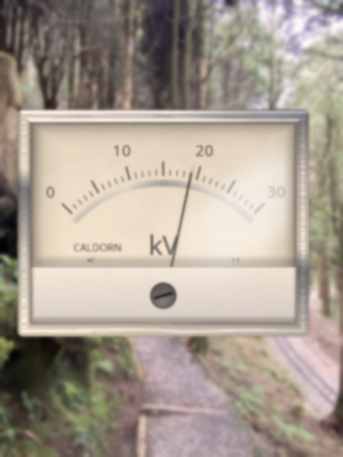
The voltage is **19** kV
